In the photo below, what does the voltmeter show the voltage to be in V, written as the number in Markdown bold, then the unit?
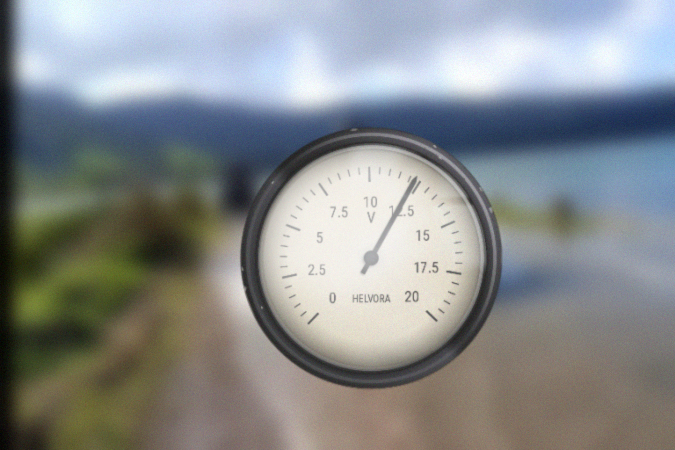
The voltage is **12.25** V
